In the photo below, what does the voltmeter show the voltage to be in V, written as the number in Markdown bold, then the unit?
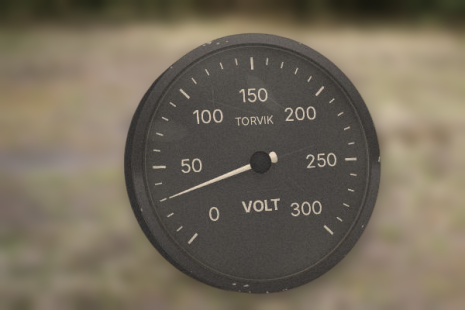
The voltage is **30** V
